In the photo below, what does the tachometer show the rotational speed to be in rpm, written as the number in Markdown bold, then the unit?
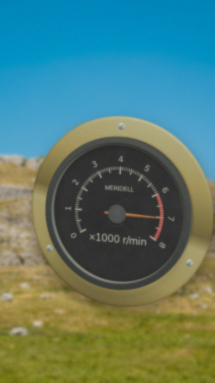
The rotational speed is **7000** rpm
